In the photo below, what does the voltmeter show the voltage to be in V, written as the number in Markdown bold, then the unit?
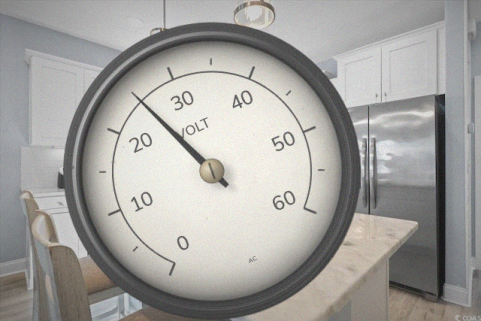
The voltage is **25** V
